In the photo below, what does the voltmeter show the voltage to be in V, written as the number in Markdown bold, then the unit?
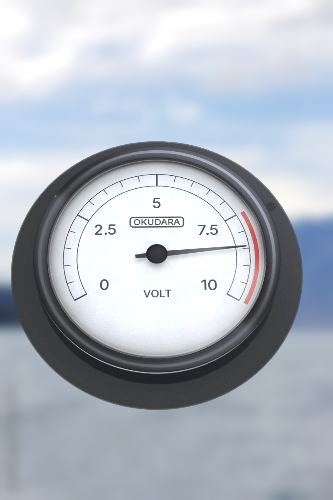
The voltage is **8.5** V
